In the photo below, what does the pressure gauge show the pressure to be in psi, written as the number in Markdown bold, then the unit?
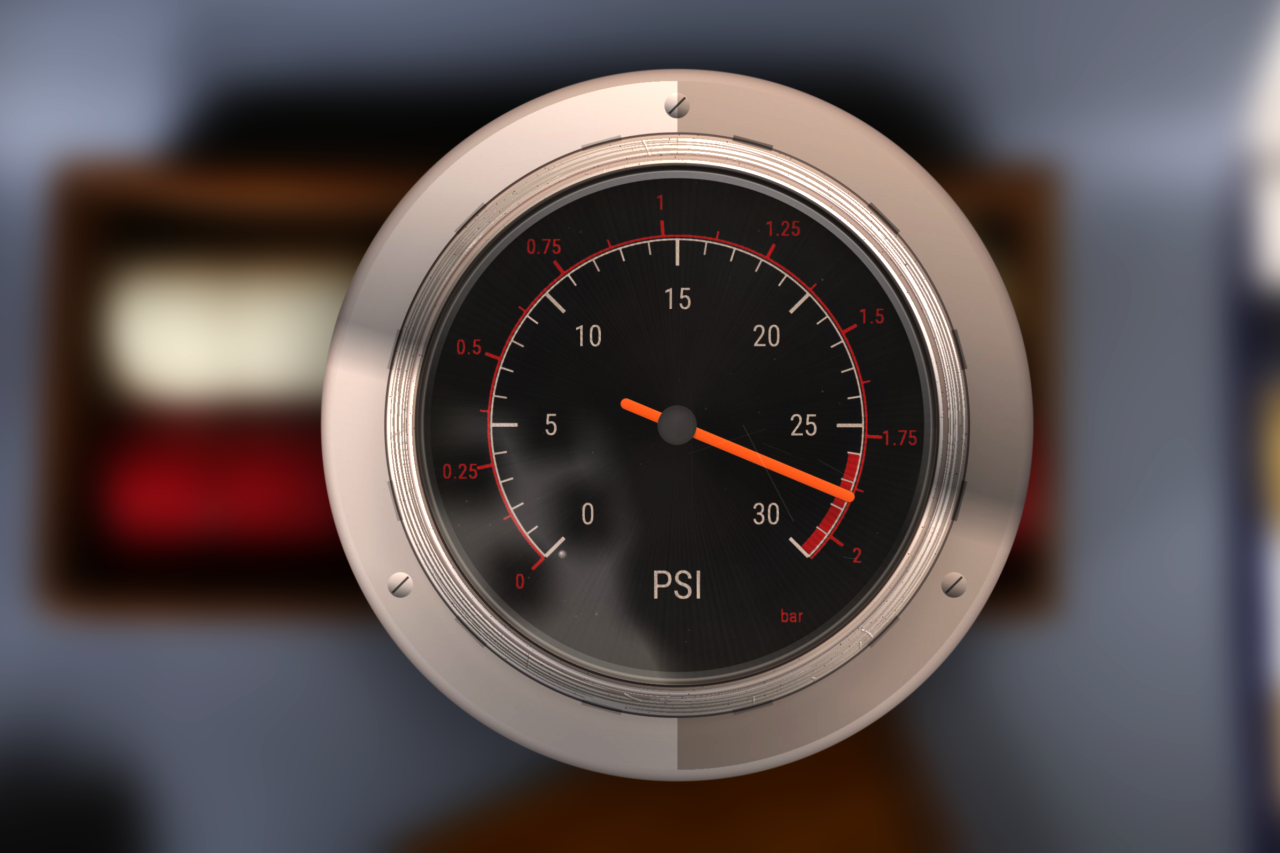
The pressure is **27.5** psi
